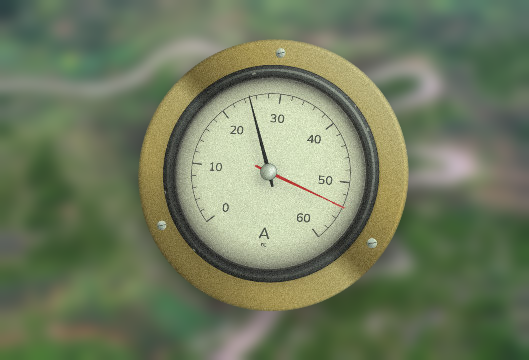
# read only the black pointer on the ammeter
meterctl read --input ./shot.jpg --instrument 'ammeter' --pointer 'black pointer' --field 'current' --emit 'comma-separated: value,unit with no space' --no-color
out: 25,A
